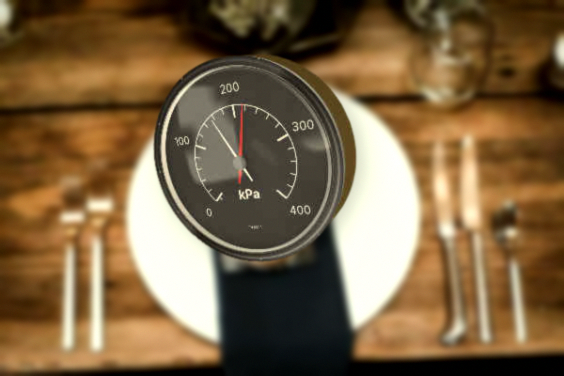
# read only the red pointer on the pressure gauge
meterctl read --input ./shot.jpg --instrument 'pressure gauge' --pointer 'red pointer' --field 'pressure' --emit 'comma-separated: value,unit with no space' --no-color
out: 220,kPa
